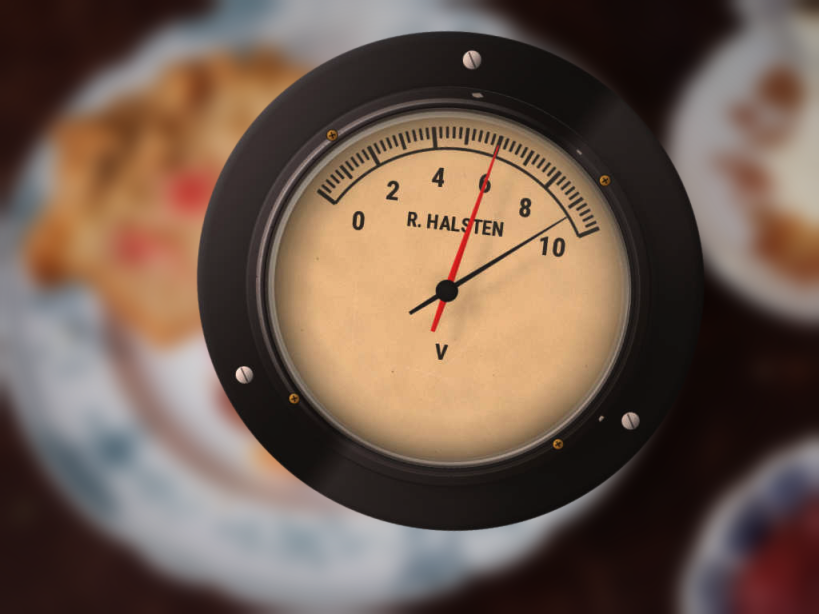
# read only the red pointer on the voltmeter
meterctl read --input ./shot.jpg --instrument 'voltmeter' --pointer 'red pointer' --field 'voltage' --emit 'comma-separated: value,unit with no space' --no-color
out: 6,V
